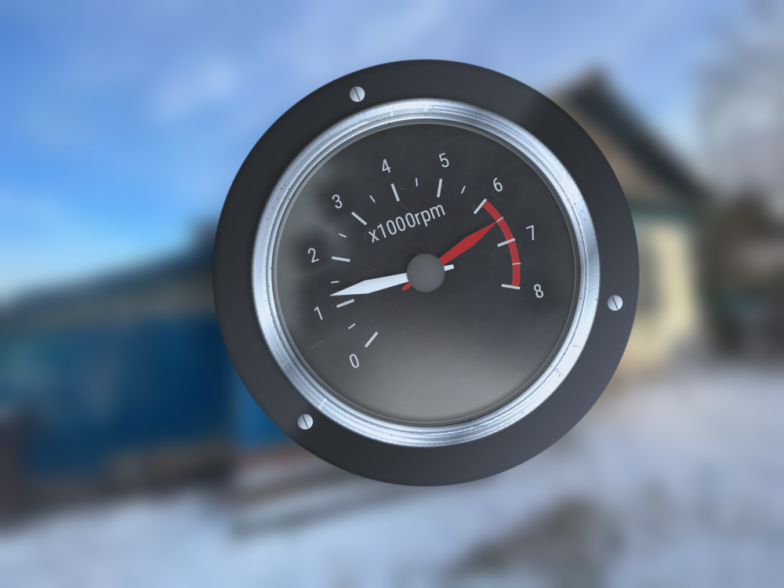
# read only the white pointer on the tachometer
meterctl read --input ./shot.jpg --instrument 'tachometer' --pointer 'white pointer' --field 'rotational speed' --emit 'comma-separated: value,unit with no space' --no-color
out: 1250,rpm
